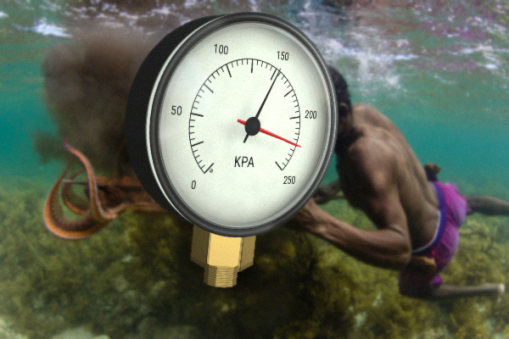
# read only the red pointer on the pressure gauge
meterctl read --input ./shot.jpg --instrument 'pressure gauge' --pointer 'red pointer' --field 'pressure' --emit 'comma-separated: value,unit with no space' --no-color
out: 225,kPa
